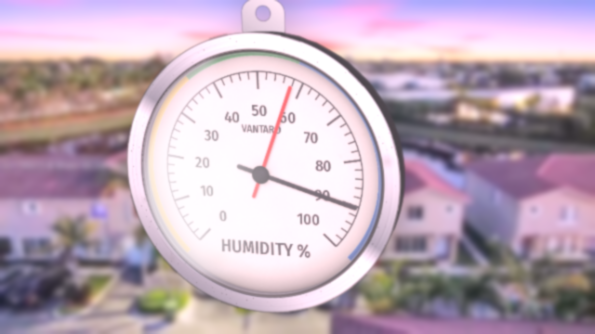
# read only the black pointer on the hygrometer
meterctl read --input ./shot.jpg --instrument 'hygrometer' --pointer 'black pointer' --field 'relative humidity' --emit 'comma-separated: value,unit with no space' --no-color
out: 90,%
